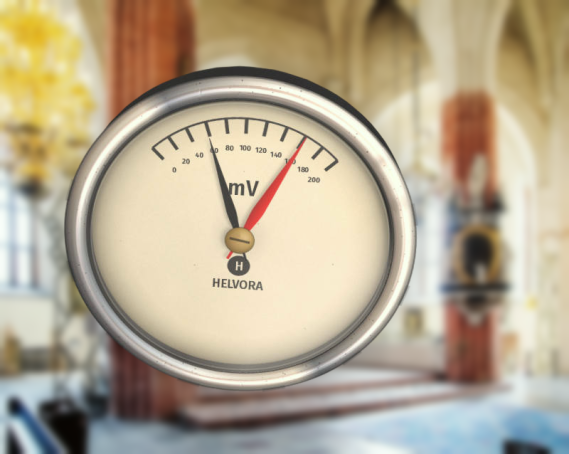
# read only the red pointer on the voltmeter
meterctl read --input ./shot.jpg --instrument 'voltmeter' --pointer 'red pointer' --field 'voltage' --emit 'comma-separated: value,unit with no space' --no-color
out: 160,mV
